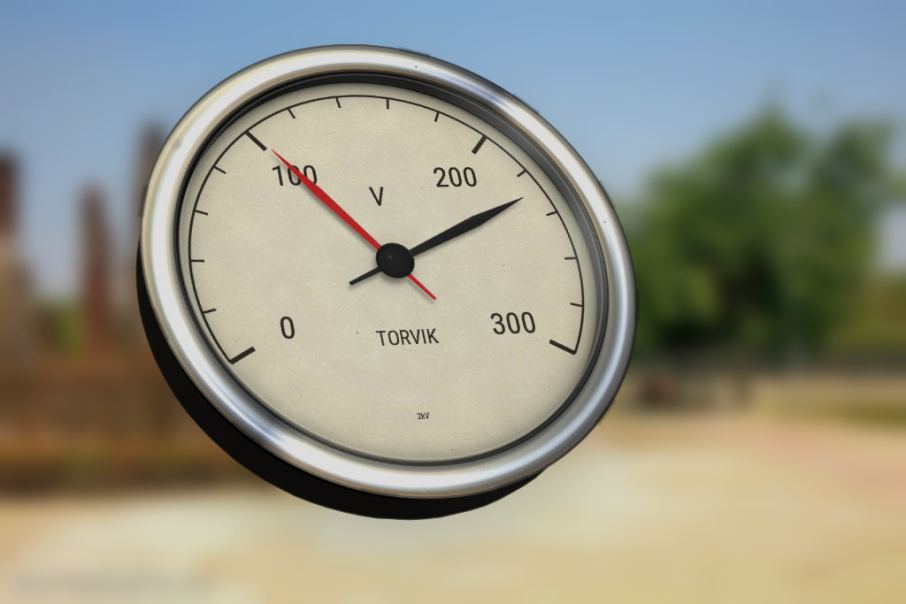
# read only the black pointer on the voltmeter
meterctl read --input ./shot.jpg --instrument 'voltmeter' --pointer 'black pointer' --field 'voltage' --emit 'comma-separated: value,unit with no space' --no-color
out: 230,V
